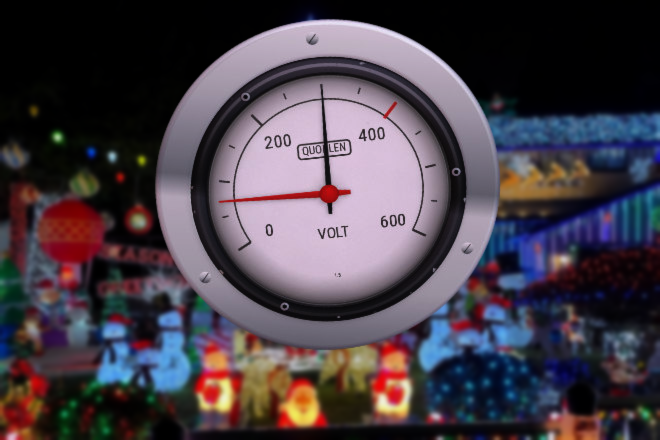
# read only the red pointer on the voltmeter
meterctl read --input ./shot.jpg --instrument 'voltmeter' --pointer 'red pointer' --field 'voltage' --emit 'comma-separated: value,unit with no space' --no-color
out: 75,V
